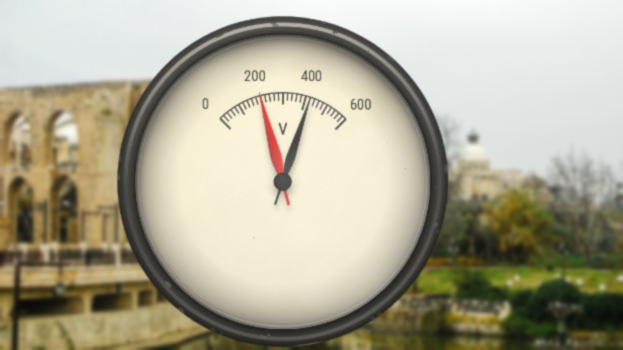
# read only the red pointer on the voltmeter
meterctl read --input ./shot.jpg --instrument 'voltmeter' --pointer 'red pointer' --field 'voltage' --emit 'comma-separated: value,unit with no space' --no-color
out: 200,V
